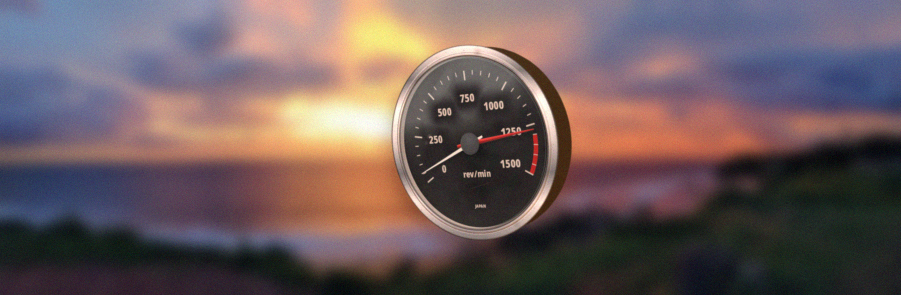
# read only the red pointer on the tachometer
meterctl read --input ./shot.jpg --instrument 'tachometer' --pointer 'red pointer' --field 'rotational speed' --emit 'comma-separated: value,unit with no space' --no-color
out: 1275,rpm
